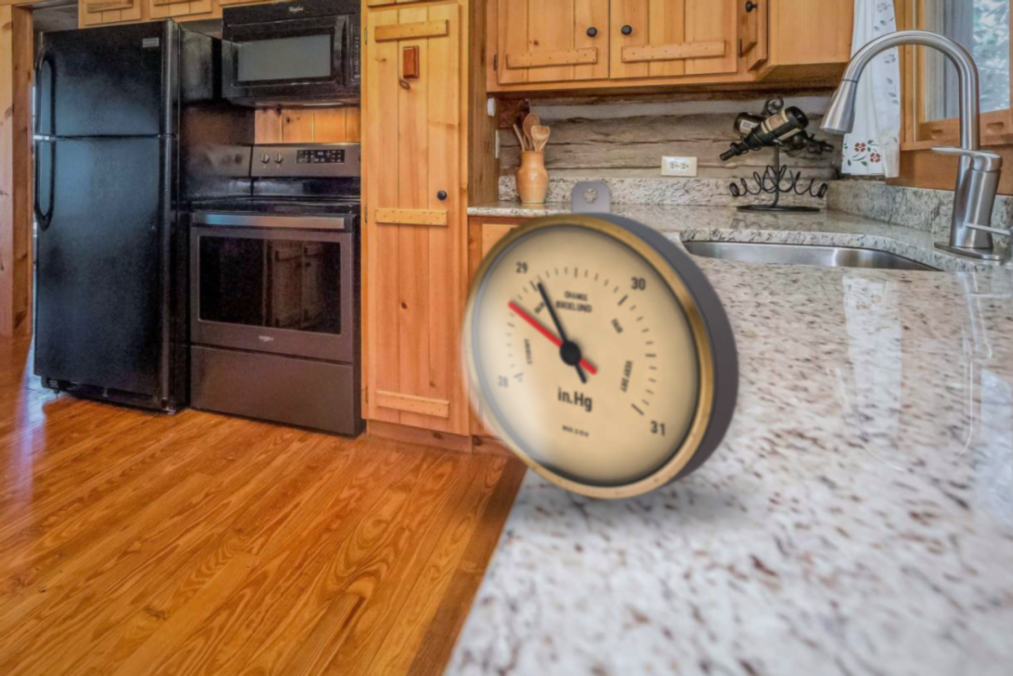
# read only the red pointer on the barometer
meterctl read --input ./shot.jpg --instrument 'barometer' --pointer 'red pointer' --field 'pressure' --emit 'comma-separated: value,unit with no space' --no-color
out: 28.7,inHg
